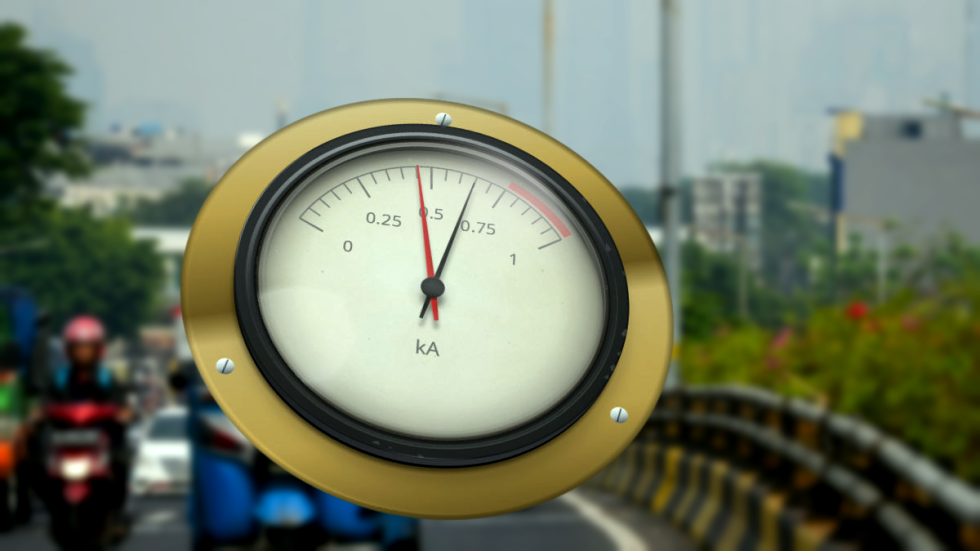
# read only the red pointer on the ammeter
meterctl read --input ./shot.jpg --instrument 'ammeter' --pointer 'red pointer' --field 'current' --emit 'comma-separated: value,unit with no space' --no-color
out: 0.45,kA
